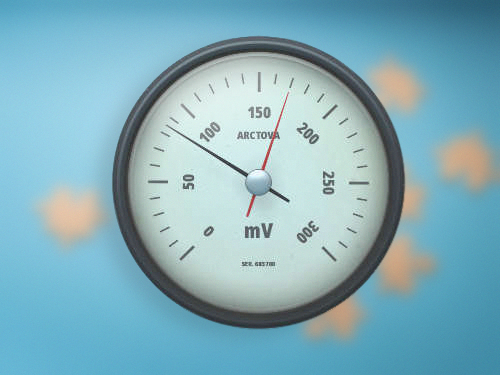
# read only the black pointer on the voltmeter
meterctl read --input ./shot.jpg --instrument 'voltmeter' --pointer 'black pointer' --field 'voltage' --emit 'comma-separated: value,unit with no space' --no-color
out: 85,mV
